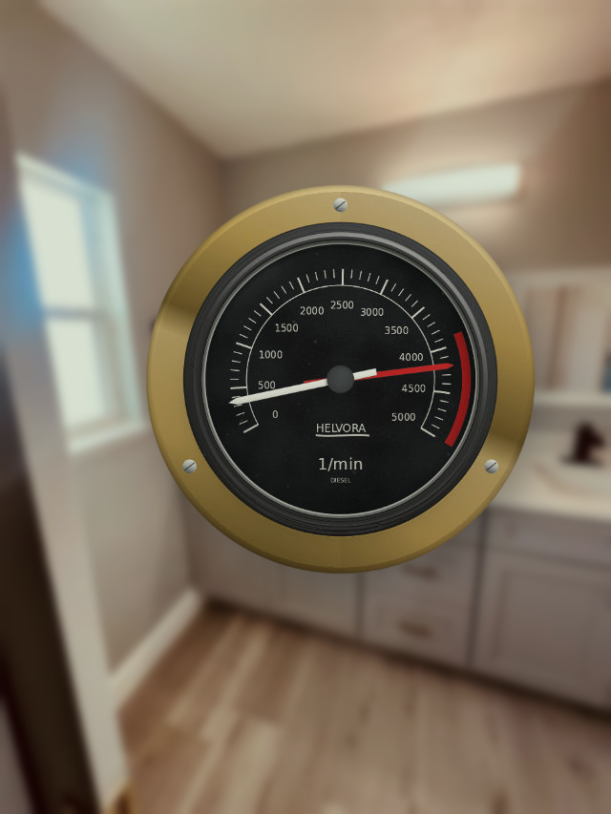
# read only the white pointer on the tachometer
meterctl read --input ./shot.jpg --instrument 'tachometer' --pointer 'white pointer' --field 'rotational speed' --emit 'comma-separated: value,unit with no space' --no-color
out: 350,rpm
